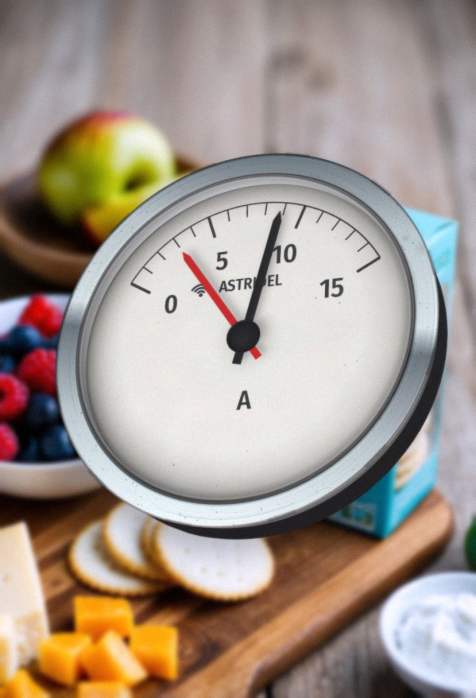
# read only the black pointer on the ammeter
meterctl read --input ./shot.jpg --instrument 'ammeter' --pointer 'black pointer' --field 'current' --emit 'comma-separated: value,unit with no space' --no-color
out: 9,A
